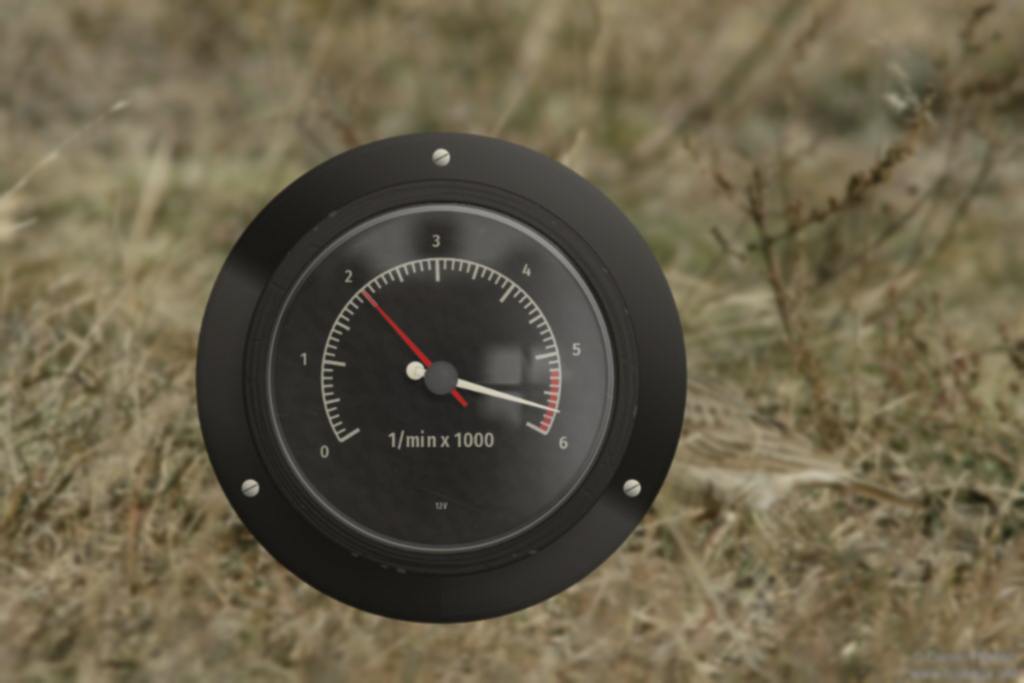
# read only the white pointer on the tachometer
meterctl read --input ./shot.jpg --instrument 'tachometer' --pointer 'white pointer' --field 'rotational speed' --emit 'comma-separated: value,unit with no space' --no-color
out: 5700,rpm
